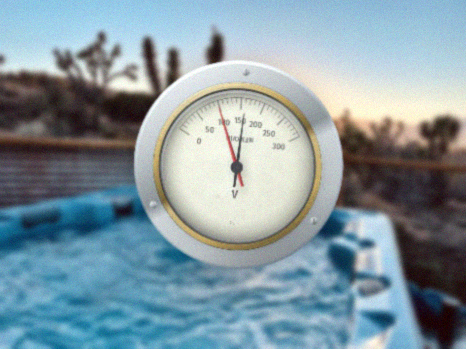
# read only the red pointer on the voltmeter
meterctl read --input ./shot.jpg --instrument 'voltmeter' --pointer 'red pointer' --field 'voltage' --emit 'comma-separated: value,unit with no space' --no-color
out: 100,V
